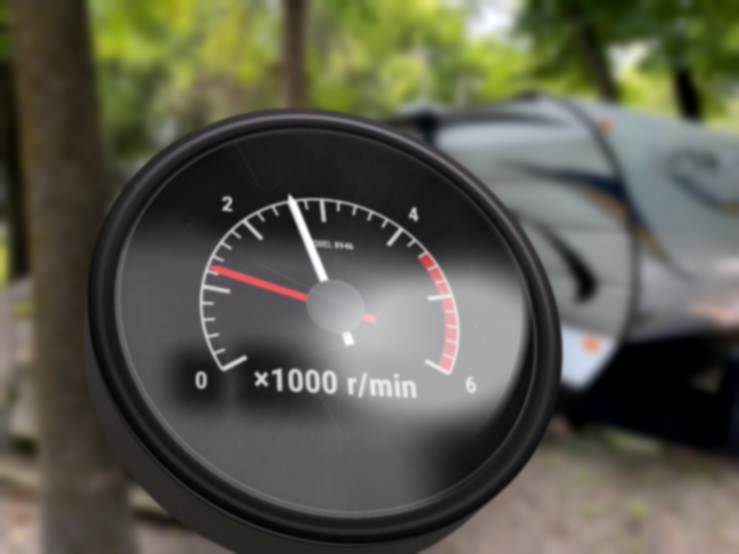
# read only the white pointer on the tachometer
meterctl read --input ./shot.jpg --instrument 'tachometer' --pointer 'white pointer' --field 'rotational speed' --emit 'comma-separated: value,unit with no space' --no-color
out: 2600,rpm
